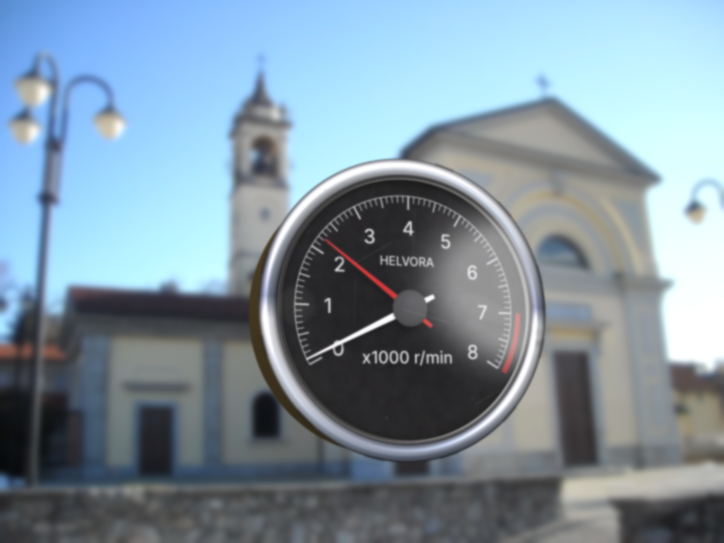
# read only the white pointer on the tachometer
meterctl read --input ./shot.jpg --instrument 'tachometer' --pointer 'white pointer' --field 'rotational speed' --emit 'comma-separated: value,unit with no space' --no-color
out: 100,rpm
